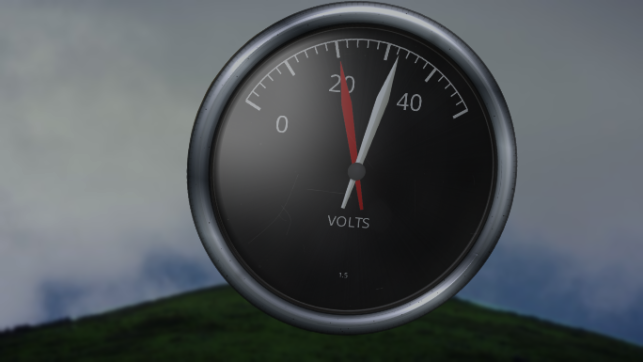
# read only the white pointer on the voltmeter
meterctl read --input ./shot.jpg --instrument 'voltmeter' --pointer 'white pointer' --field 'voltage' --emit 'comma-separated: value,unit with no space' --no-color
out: 32,V
